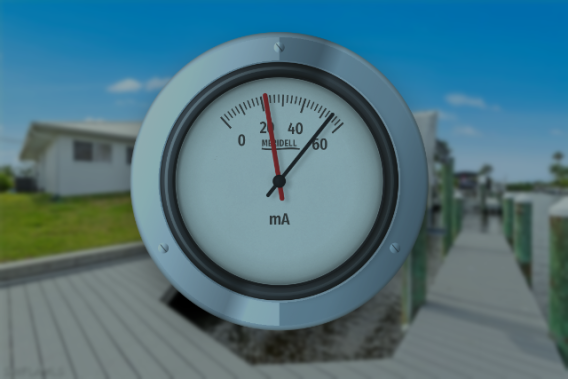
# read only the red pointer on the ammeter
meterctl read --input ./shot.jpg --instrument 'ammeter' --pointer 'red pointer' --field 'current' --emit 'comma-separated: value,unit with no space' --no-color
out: 22,mA
